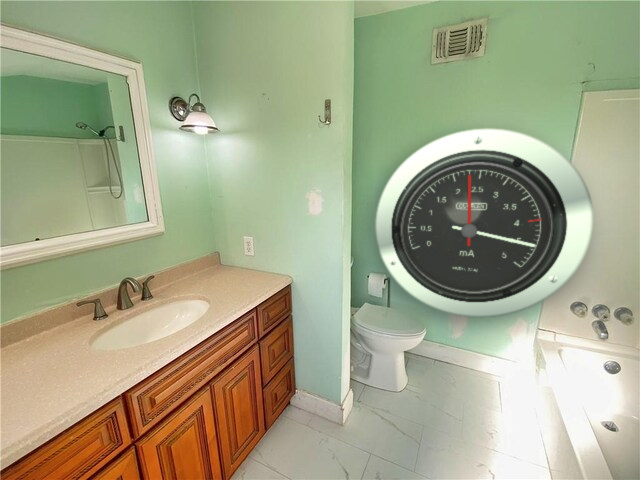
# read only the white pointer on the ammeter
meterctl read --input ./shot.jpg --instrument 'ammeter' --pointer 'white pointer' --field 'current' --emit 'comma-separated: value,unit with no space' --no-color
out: 4.5,mA
